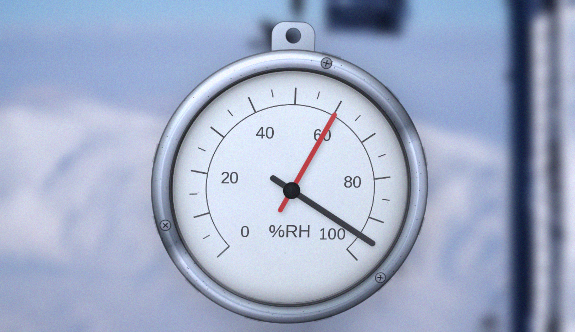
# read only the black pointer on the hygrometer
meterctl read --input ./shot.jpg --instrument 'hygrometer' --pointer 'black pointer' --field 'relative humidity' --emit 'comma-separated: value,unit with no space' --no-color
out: 95,%
